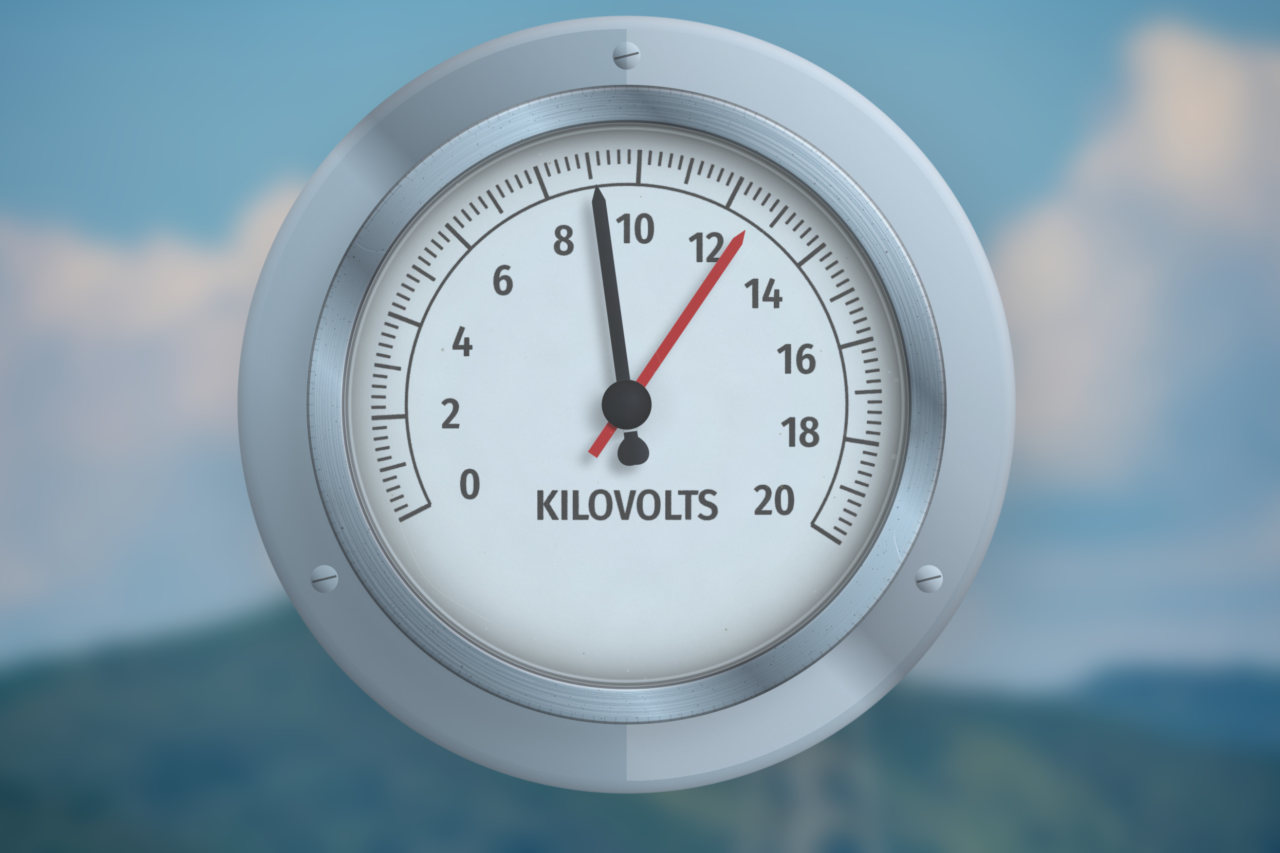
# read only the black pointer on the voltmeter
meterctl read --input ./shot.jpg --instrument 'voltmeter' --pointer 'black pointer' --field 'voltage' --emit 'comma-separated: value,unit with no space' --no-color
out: 9.1,kV
